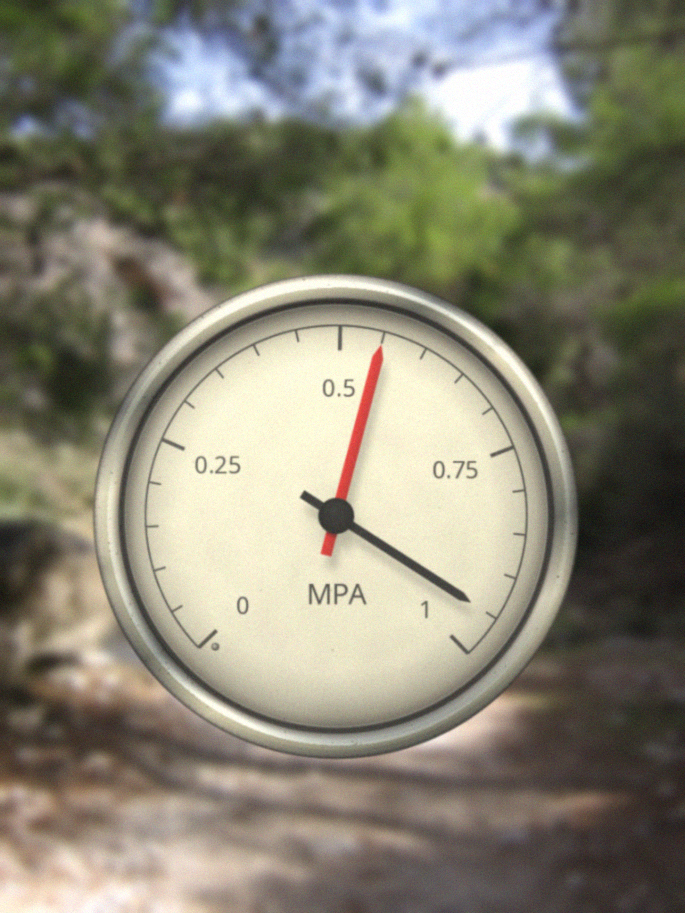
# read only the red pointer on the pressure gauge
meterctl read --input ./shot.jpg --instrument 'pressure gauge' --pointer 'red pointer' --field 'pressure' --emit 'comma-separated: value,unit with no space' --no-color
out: 0.55,MPa
